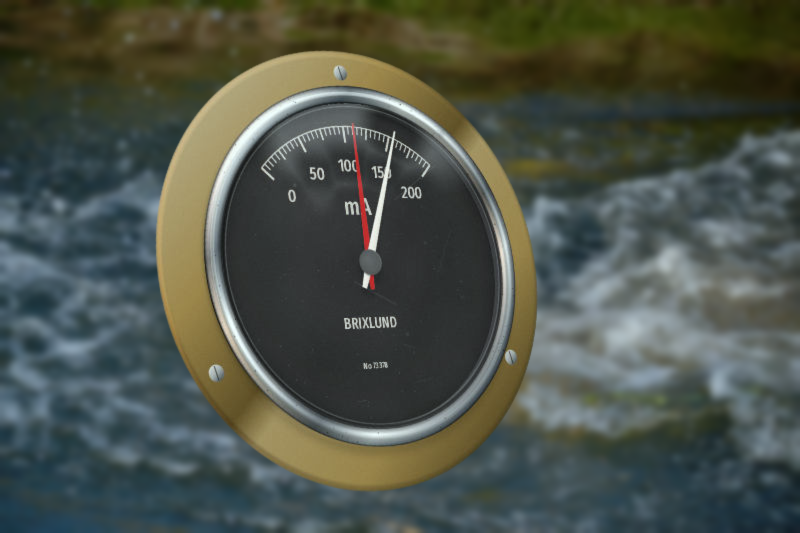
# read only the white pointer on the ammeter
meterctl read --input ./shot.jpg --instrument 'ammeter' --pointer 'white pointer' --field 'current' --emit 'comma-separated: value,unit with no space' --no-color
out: 150,mA
